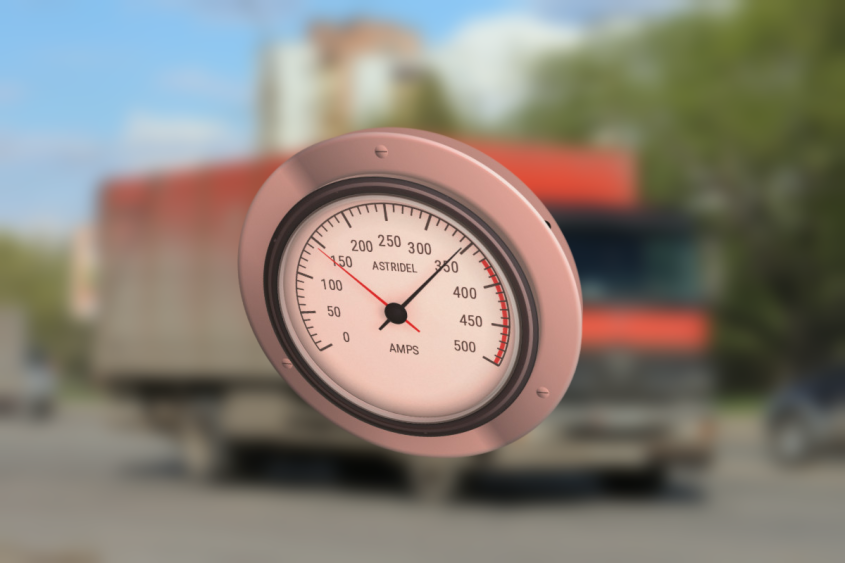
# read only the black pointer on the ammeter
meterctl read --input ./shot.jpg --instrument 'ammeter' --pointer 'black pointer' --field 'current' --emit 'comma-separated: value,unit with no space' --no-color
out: 345,A
